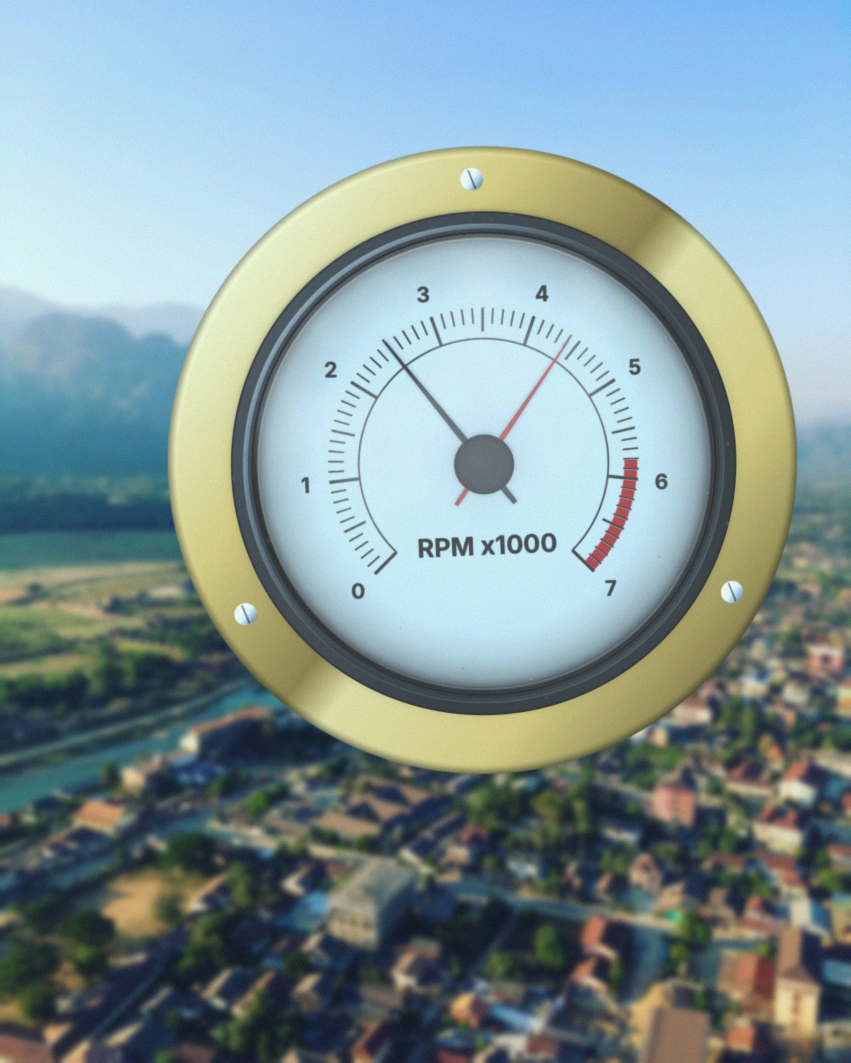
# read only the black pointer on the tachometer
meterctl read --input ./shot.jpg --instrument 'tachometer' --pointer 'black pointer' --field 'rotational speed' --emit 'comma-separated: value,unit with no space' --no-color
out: 2500,rpm
